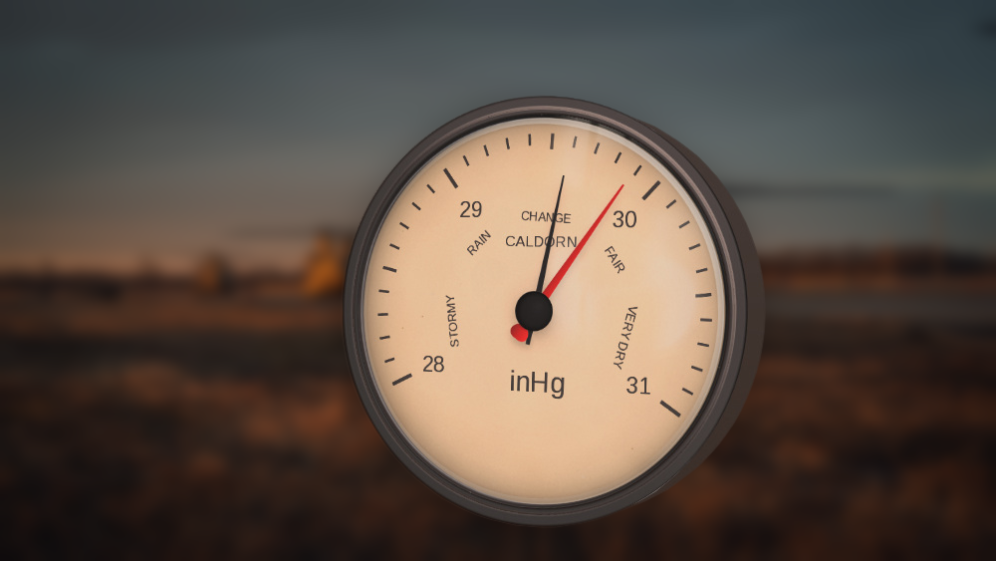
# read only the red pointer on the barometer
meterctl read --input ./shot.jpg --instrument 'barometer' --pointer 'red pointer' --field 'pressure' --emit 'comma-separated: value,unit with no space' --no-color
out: 29.9,inHg
